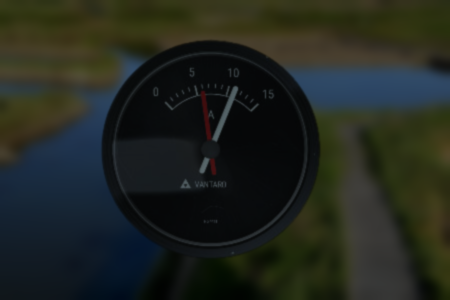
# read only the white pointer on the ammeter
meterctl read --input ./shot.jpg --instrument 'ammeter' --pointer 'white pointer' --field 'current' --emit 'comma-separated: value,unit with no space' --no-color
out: 11,A
